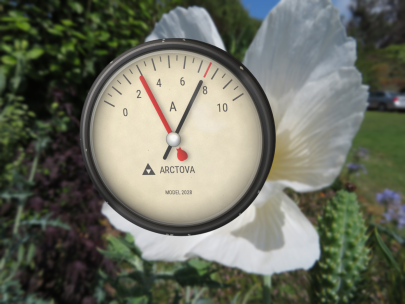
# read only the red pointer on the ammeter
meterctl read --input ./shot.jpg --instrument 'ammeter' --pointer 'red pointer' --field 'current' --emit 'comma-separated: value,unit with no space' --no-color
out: 3,A
